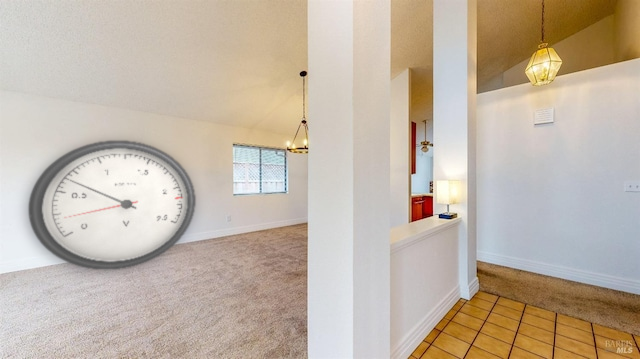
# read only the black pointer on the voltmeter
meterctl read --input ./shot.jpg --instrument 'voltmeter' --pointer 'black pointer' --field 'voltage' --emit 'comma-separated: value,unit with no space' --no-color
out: 0.65,V
